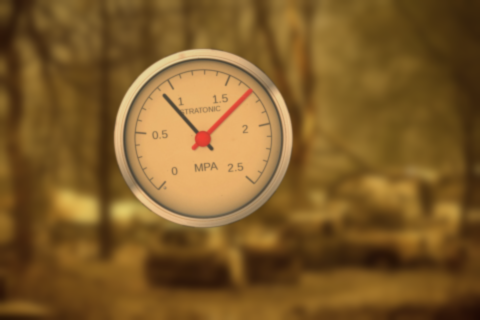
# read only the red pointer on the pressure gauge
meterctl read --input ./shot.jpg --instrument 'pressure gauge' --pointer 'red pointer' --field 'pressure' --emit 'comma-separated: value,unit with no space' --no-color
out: 1.7,MPa
